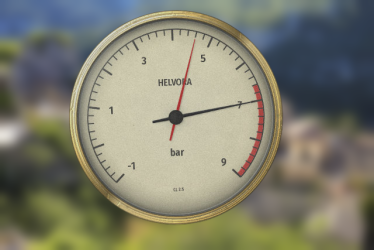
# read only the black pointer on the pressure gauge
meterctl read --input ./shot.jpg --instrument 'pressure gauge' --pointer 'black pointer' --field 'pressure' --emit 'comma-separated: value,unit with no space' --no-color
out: 7,bar
